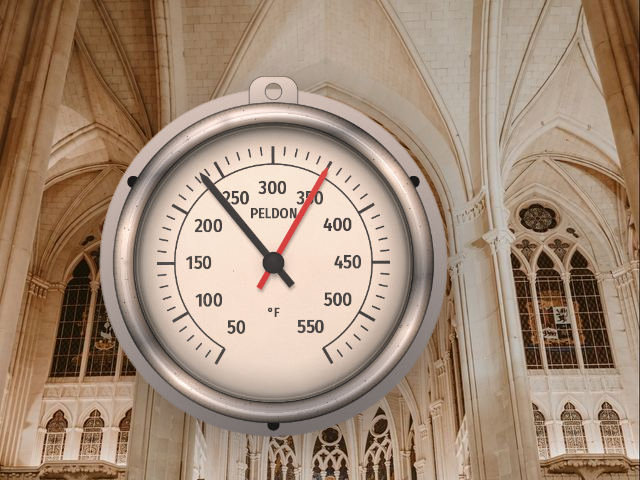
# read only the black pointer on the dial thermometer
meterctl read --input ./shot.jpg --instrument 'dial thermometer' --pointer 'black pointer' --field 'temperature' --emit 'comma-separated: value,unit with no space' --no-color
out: 235,°F
